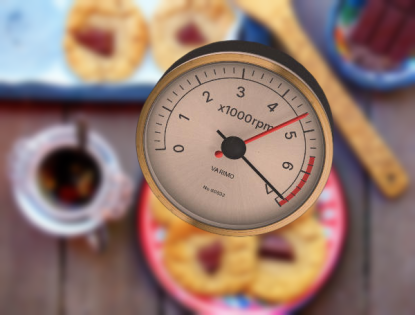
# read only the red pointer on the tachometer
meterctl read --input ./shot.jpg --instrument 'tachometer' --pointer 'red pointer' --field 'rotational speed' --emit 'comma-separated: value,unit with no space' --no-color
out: 4600,rpm
